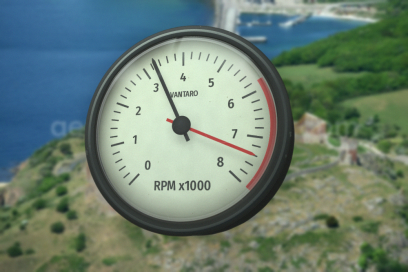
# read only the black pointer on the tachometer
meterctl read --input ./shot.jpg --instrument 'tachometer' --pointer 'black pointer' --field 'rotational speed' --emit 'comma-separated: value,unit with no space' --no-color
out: 3300,rpm
